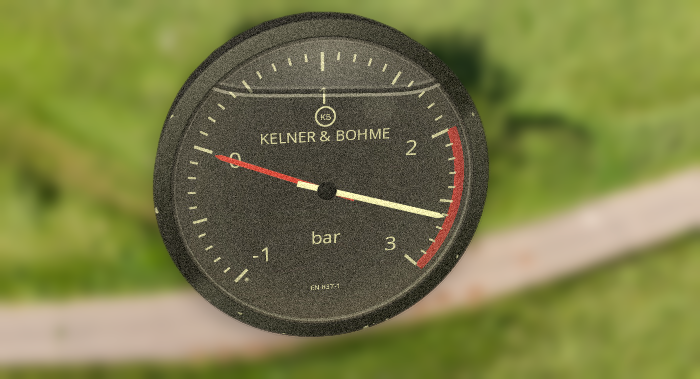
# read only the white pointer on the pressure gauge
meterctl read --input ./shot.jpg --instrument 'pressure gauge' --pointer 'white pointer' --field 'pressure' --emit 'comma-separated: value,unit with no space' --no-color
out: 2.6,bar
